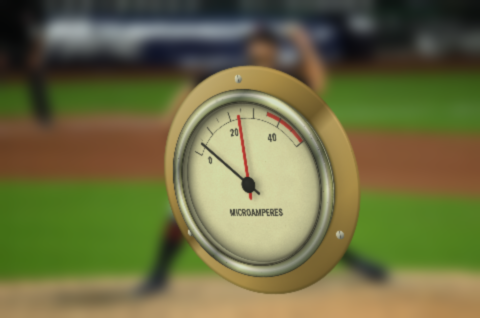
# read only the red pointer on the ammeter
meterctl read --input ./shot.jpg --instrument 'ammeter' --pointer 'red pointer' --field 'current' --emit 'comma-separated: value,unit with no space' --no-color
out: 25,µA
